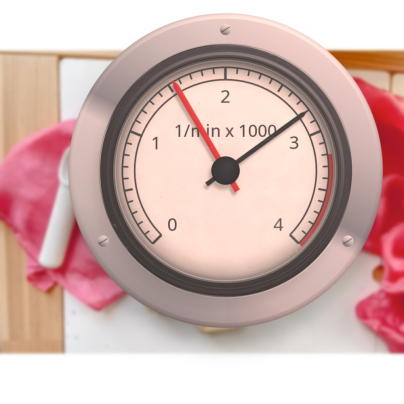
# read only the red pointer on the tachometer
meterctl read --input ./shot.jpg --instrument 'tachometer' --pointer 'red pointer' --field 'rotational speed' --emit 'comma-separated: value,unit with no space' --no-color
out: 1550,rpm
